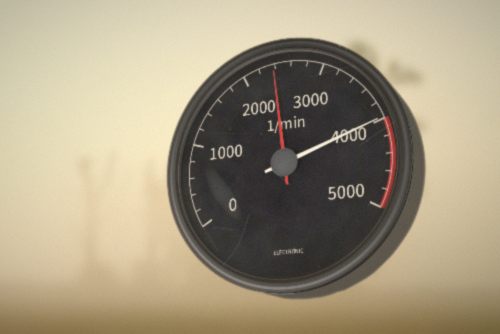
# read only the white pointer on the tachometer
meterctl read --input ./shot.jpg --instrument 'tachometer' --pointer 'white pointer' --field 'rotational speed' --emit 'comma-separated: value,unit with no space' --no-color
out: 4000,rpm
